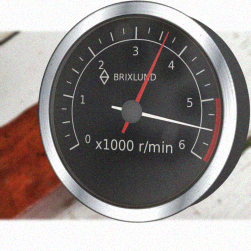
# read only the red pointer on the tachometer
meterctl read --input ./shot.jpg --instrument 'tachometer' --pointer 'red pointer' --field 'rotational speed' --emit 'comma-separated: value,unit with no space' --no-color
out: 3625,rpm
